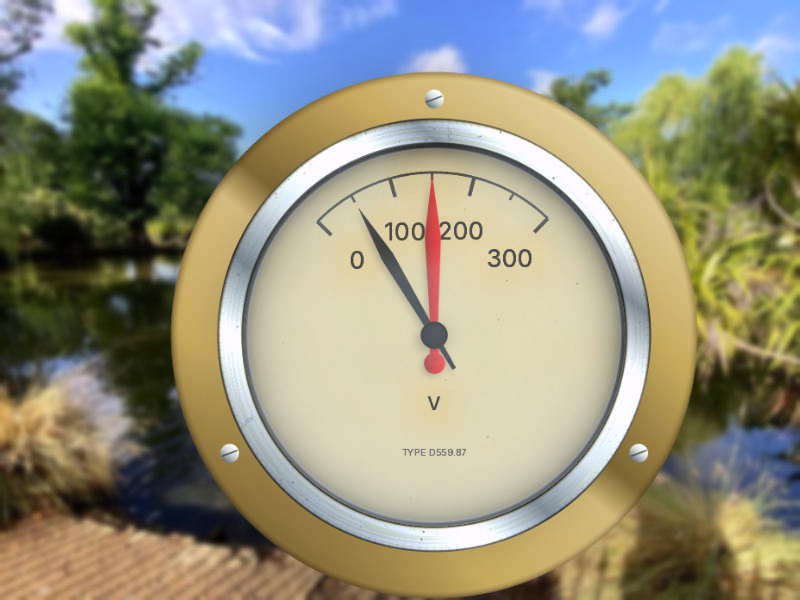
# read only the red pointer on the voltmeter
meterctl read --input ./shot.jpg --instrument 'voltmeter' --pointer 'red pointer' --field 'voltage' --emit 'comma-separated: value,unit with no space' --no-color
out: 150,V
